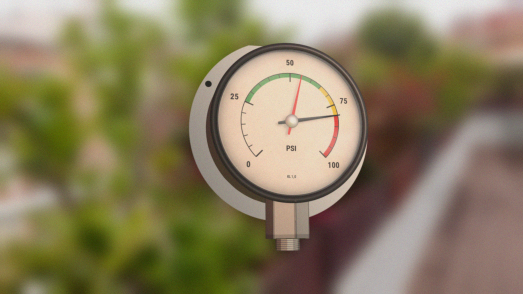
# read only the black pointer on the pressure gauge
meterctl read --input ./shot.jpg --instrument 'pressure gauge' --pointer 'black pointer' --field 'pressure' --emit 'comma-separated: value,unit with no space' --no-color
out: 80,psi
